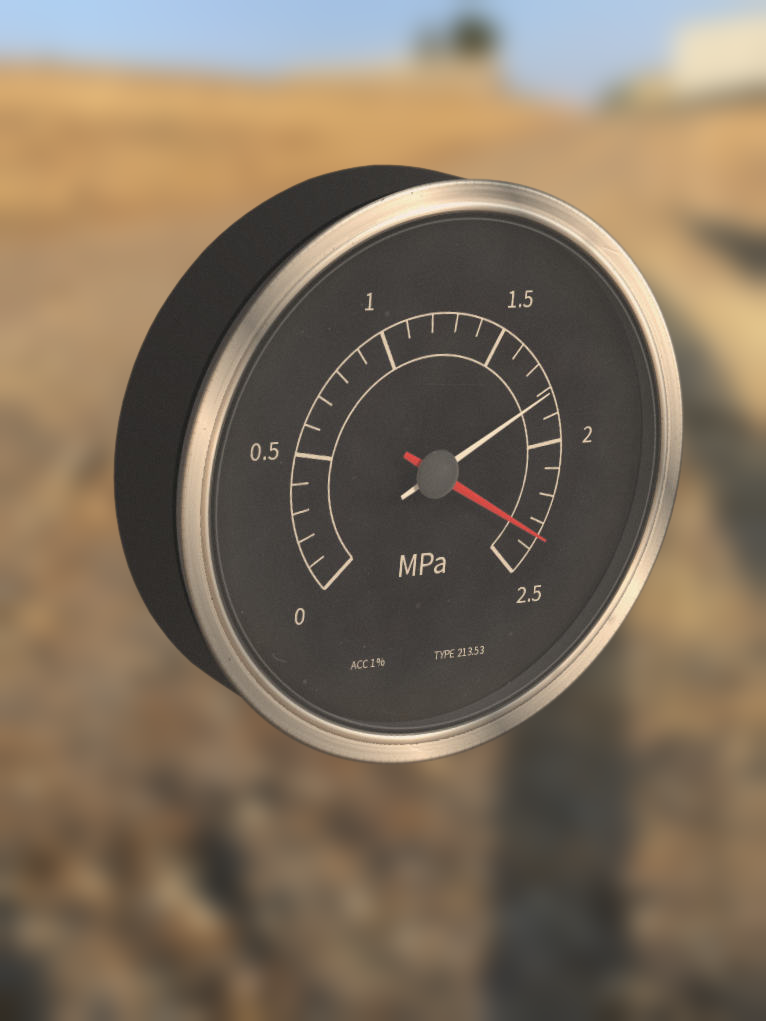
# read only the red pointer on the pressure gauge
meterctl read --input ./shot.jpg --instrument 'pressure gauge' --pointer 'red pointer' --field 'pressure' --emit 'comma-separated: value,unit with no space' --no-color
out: 2.35,MPa
